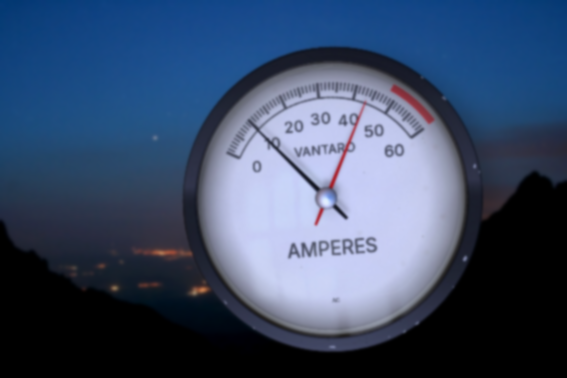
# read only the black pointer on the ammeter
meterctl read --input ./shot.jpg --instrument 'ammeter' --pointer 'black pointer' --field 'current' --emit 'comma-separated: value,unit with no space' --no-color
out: 10,A
